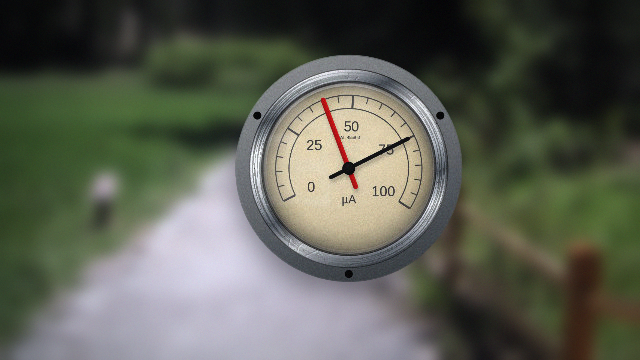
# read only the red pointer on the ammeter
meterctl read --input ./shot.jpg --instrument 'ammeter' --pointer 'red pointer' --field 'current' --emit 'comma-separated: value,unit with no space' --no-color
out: 40,µA
